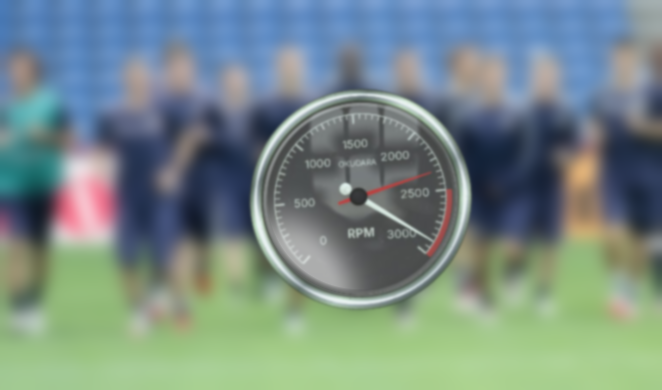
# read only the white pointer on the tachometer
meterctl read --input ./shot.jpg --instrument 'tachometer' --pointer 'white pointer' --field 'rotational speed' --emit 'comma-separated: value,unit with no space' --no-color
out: 2900,rpm
